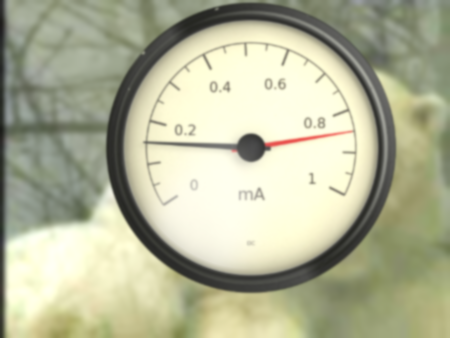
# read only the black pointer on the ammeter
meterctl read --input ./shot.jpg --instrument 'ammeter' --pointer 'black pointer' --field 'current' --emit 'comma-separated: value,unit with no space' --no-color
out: 0.15,mA
